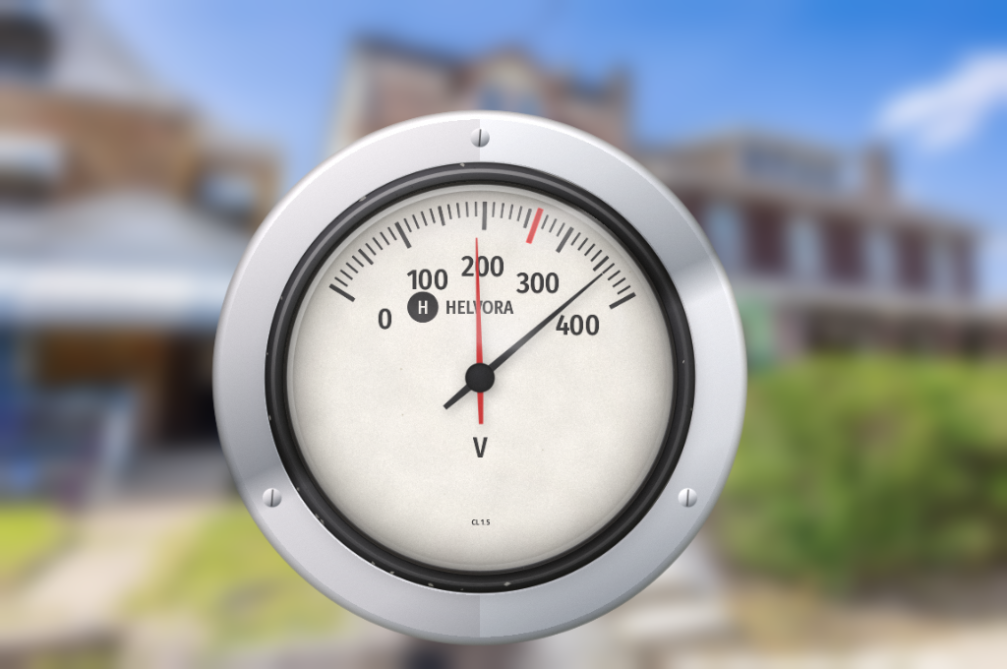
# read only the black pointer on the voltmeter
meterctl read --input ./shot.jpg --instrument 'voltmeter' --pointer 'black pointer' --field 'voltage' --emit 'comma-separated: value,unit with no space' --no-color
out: 360,V
